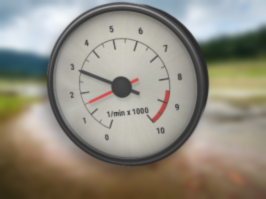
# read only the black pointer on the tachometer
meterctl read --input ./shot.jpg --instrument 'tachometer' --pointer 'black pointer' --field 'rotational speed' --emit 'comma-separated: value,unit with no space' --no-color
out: 3000,rpm
